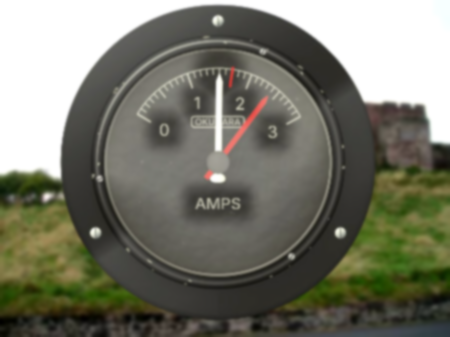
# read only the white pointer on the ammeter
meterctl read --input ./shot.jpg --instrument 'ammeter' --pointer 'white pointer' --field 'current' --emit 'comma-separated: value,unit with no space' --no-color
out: 1.5,A
